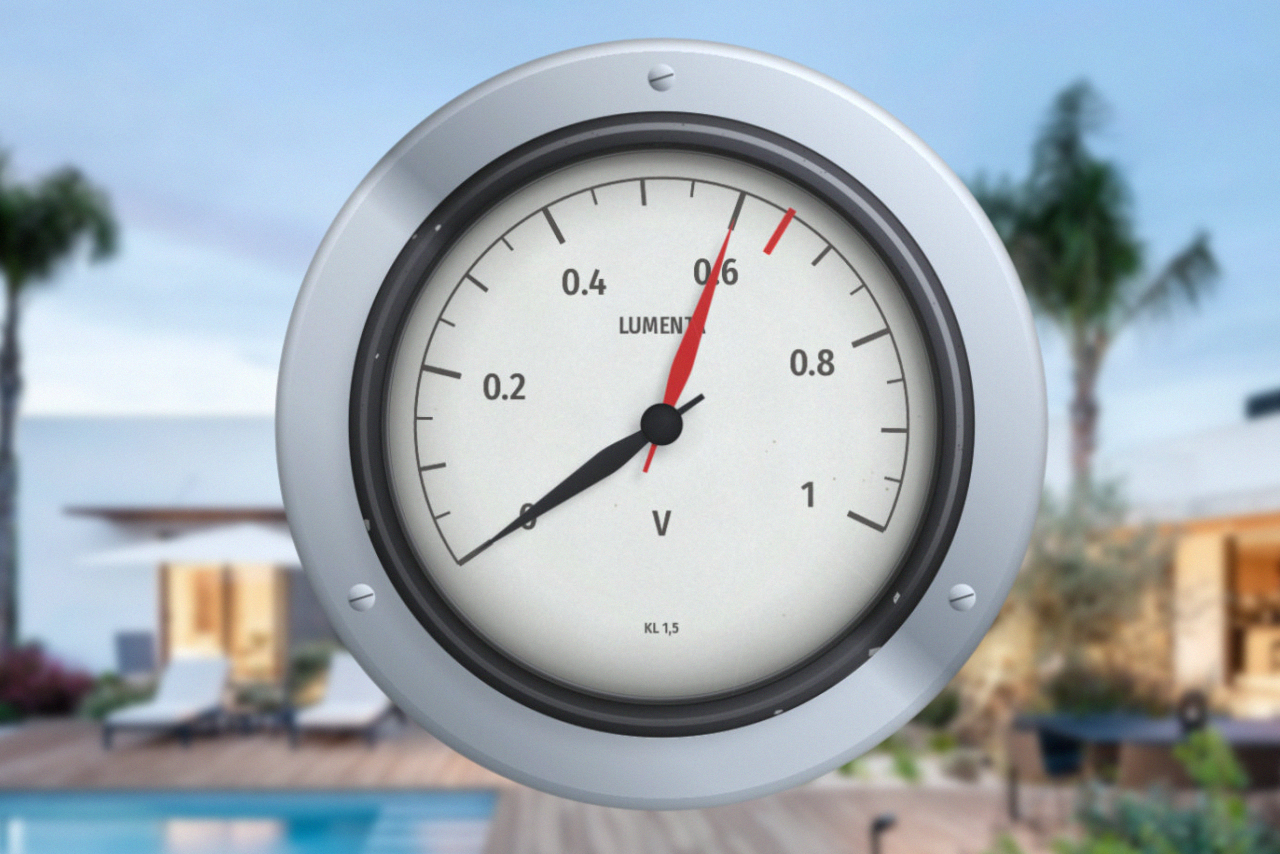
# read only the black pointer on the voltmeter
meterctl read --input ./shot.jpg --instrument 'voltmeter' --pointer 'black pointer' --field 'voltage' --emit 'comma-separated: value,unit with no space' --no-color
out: 0,V
